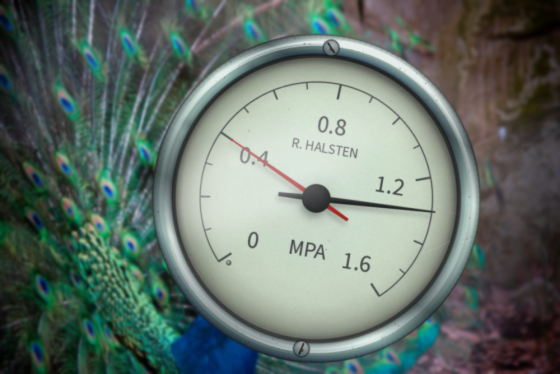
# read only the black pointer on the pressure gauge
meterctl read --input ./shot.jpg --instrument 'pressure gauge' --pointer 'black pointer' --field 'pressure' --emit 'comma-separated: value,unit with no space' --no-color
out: 1.3,MPa
